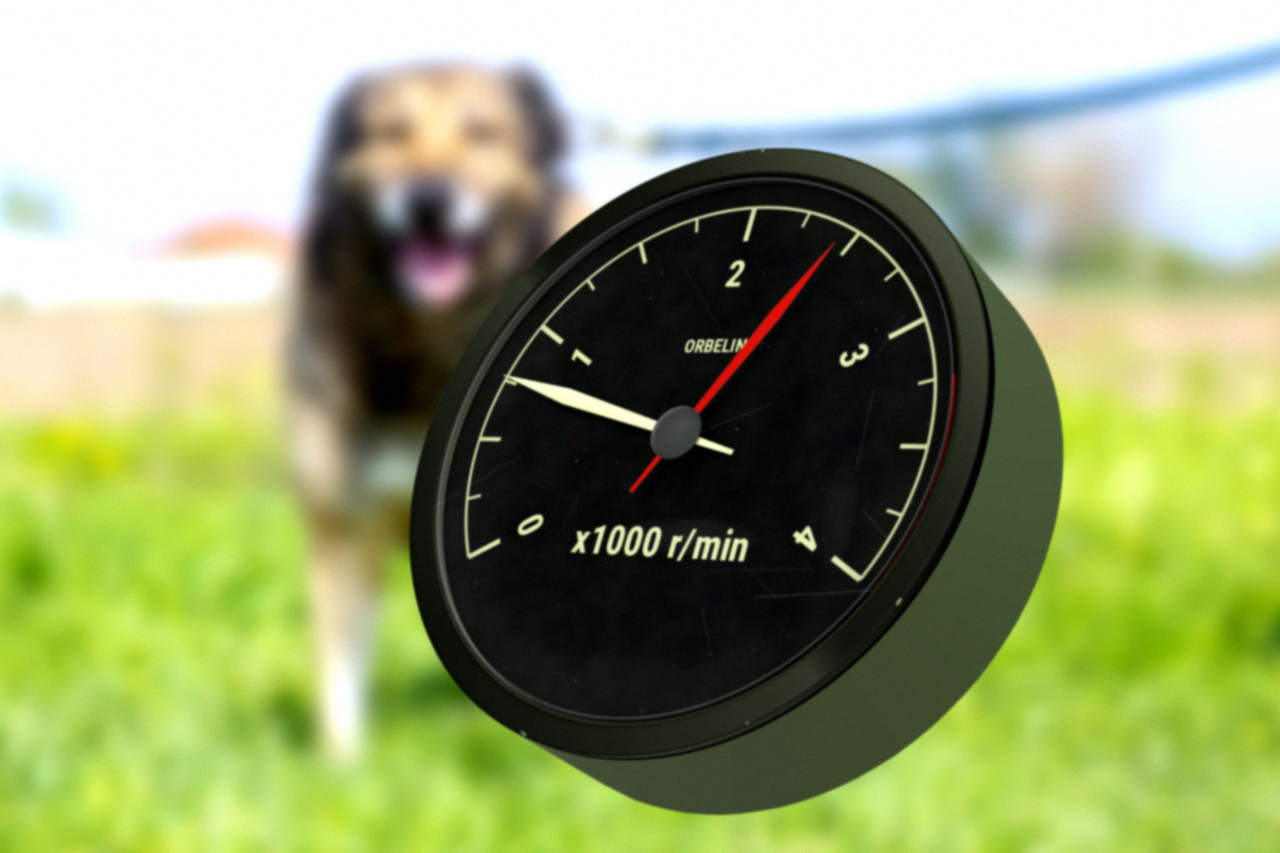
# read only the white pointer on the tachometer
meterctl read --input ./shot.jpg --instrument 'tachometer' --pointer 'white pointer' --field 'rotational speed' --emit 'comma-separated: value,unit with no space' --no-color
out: 750,rpm
